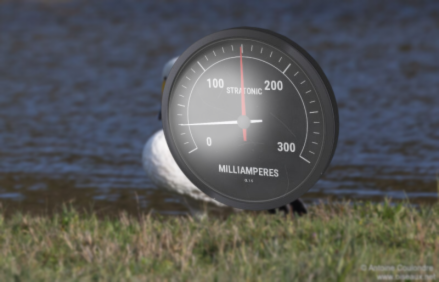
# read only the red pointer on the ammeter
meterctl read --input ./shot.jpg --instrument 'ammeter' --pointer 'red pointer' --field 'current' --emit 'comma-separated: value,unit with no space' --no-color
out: 150,mA
